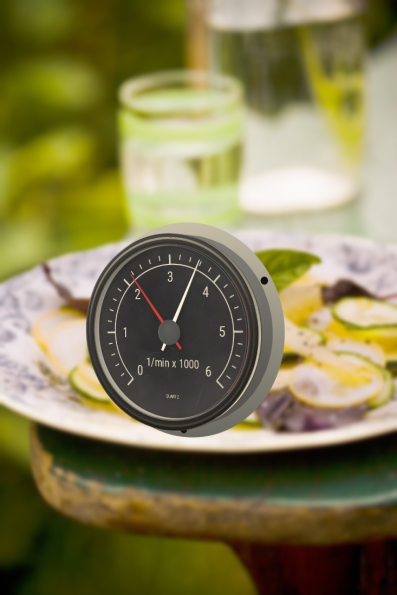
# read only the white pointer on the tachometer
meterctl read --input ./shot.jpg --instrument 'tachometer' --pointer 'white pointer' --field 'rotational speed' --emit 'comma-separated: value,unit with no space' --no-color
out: 3600,rpm
